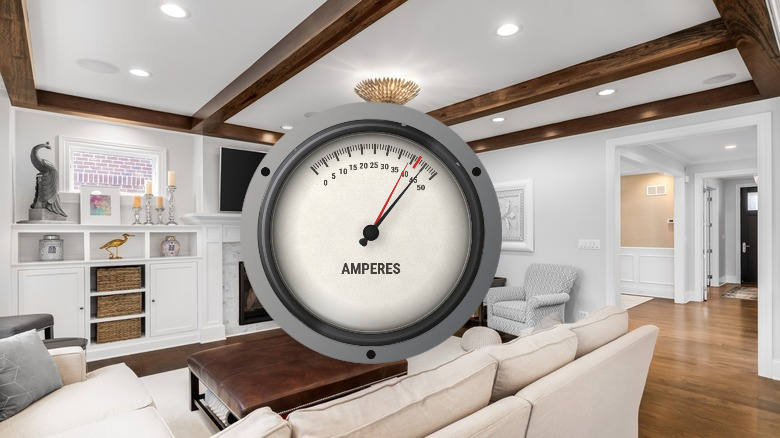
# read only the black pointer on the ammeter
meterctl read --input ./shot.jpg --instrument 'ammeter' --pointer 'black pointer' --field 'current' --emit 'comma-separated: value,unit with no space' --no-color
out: 45,A
